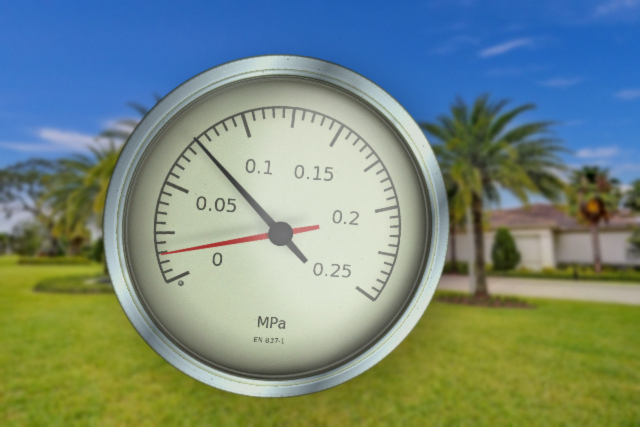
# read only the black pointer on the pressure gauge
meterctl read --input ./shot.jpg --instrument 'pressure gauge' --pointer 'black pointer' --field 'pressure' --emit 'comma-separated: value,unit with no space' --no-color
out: 0.075,MPa
